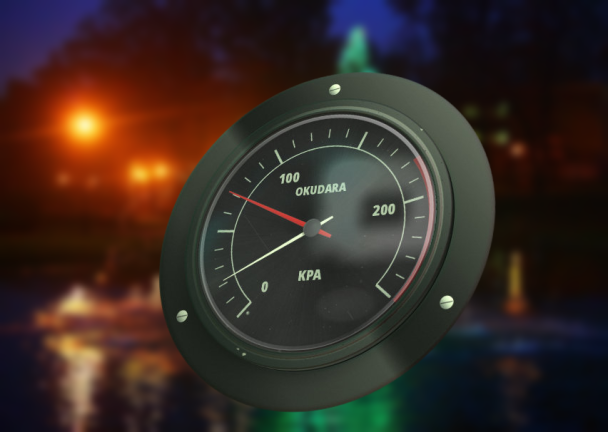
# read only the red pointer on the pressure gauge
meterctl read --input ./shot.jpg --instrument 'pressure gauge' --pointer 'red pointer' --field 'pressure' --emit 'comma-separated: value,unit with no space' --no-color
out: 70,kPa
